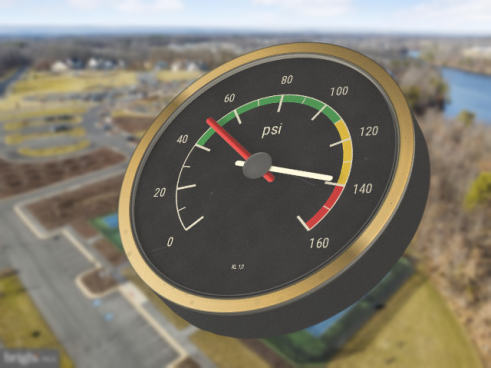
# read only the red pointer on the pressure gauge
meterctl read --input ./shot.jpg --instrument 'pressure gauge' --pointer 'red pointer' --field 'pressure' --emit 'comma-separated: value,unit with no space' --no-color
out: 50,psi
